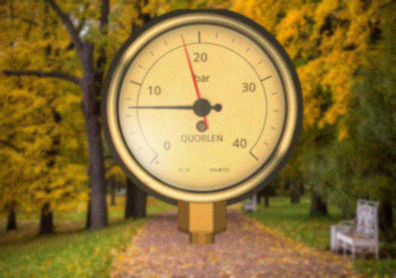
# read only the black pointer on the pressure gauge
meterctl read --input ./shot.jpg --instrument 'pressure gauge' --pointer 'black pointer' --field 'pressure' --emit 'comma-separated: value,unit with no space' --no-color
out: 7,bar
